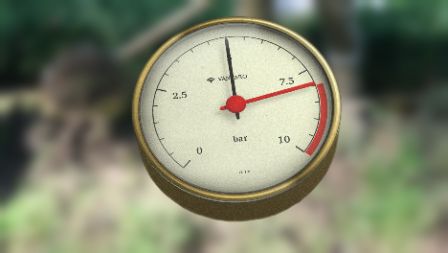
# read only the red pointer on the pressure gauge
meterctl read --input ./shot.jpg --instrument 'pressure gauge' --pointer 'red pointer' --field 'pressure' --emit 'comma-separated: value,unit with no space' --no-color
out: 8,bar
